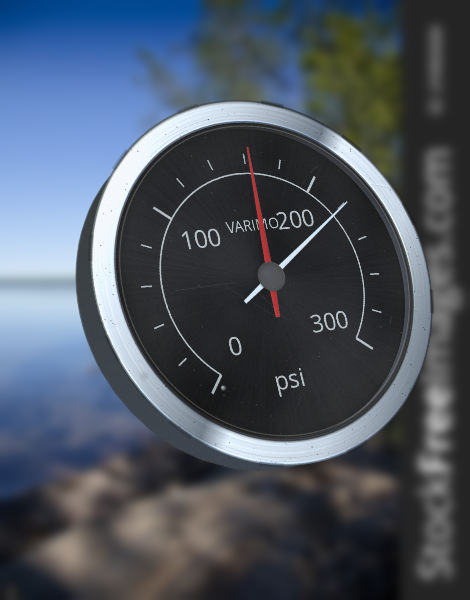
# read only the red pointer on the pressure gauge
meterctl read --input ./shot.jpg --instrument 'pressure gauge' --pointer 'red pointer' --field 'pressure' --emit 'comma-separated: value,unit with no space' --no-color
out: 160,psi
